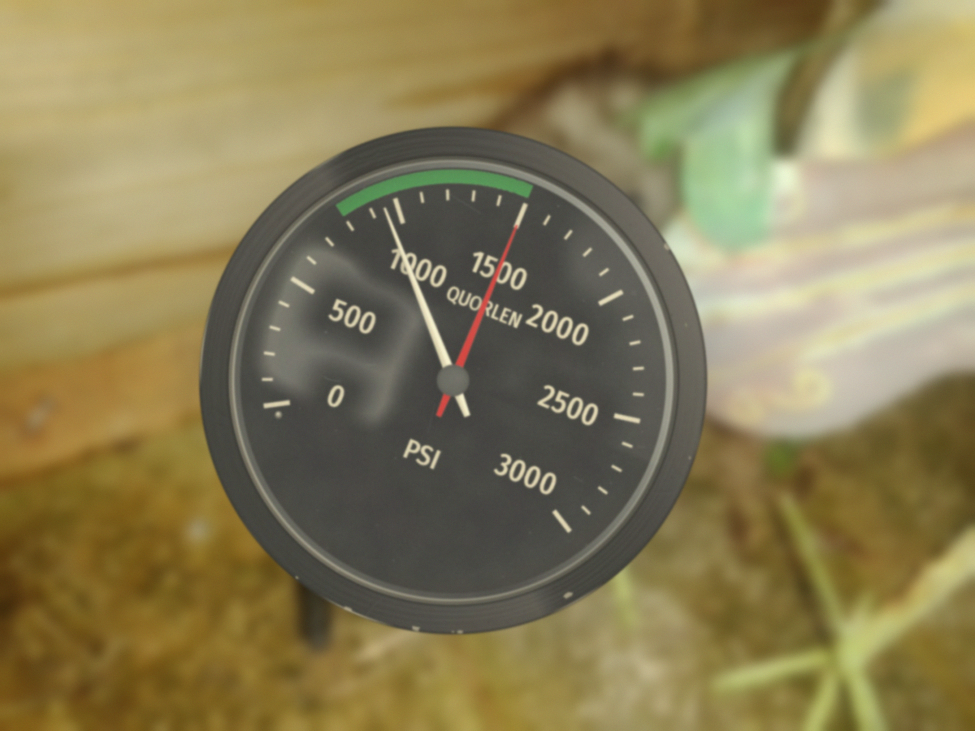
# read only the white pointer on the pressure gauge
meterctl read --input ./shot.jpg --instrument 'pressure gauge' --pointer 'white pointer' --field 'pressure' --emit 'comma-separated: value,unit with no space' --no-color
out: 950,psi
